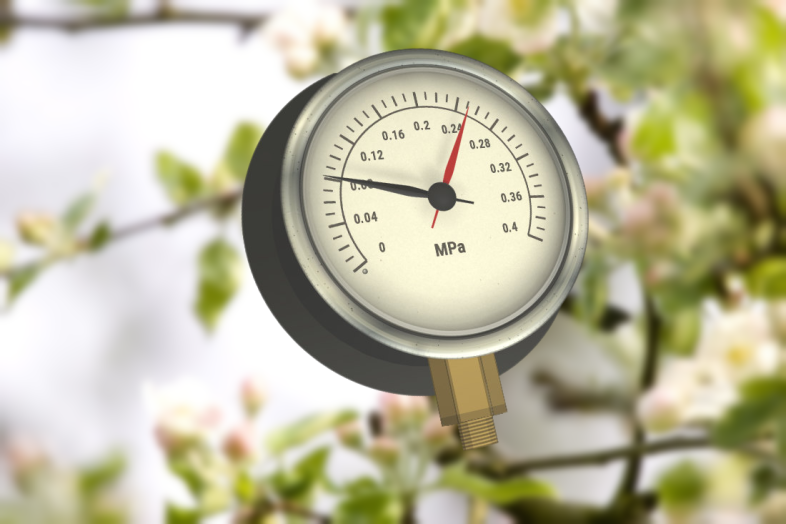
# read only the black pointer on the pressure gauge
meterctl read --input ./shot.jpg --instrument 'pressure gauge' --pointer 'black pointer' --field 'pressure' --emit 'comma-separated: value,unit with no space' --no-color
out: 0.08,MPa
